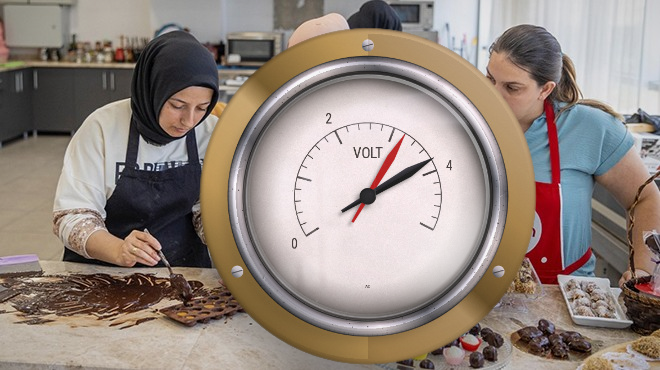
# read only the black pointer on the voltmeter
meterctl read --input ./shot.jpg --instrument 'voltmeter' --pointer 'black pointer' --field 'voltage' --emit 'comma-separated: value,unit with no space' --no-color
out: 3.8,V
